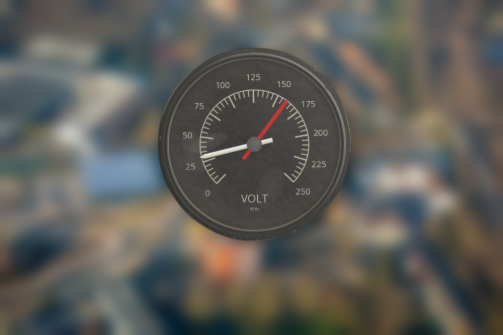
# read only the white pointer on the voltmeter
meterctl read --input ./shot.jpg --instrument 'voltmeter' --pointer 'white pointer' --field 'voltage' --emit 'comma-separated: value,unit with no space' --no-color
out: 30,V
